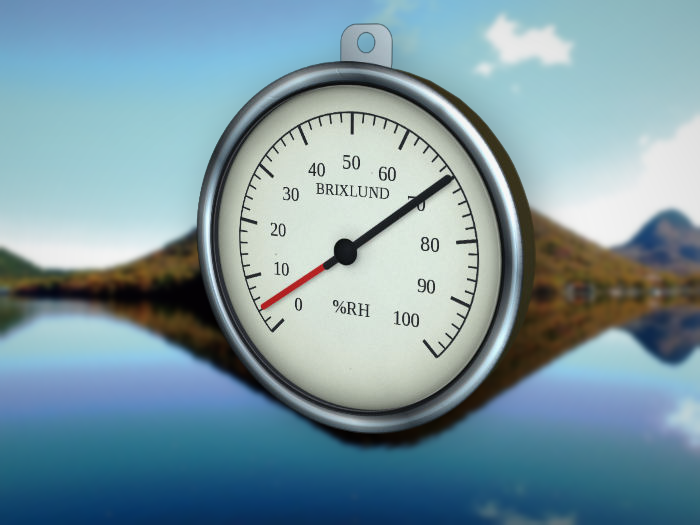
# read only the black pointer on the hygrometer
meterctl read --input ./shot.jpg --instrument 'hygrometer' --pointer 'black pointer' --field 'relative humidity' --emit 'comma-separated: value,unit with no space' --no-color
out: 70,%
